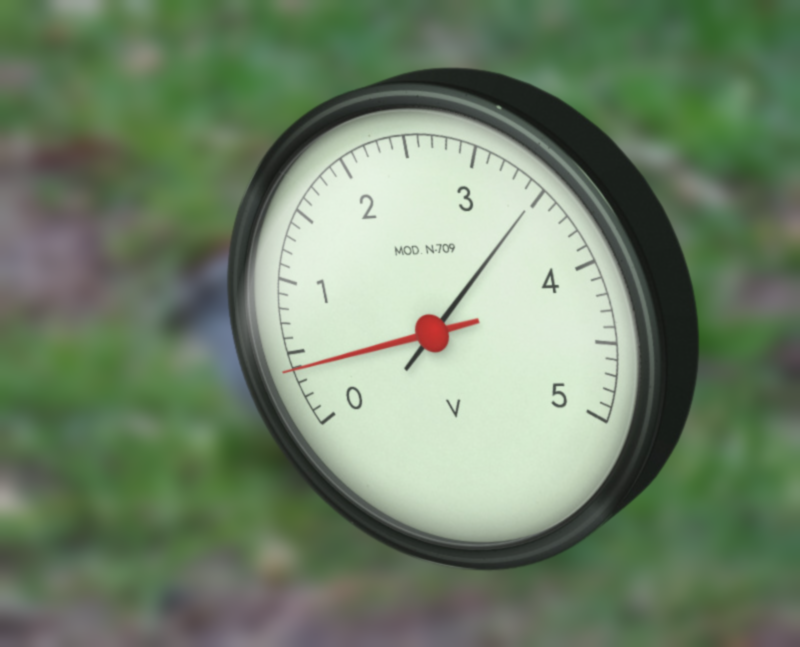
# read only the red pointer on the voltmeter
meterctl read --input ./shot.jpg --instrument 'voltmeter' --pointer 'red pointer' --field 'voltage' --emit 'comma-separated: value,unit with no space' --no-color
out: 0.4,V
